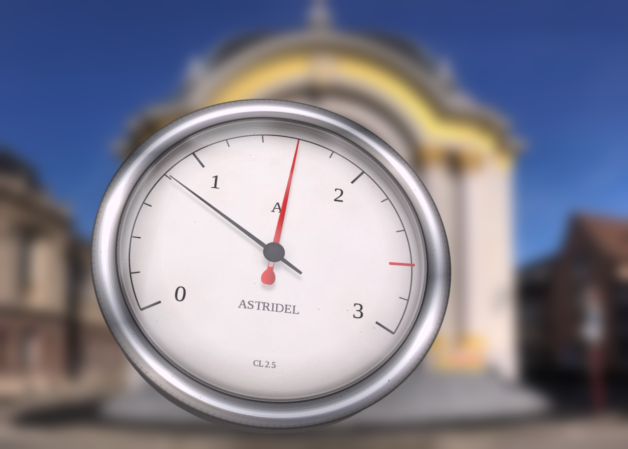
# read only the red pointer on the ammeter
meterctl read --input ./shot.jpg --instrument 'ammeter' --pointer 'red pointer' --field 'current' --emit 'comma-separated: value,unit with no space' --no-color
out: 1.6,A
